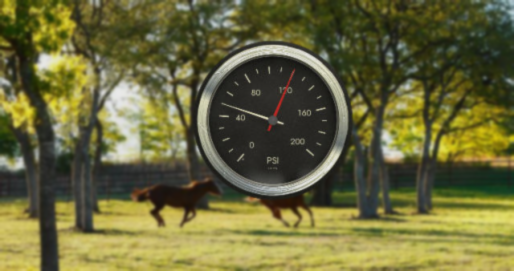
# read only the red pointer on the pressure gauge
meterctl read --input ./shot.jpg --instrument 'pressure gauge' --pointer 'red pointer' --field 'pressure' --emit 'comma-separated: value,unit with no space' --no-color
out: 120,psi
